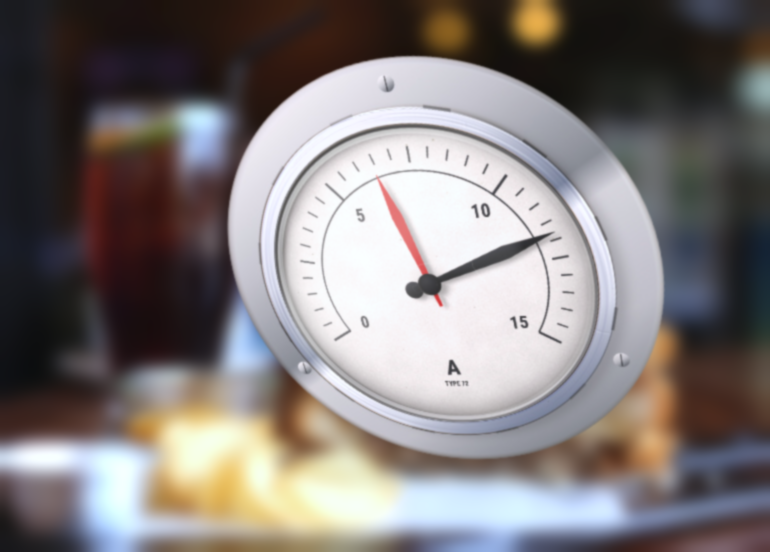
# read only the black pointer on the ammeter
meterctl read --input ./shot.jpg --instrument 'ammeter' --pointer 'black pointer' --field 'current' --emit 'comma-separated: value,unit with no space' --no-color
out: 11.75,A
